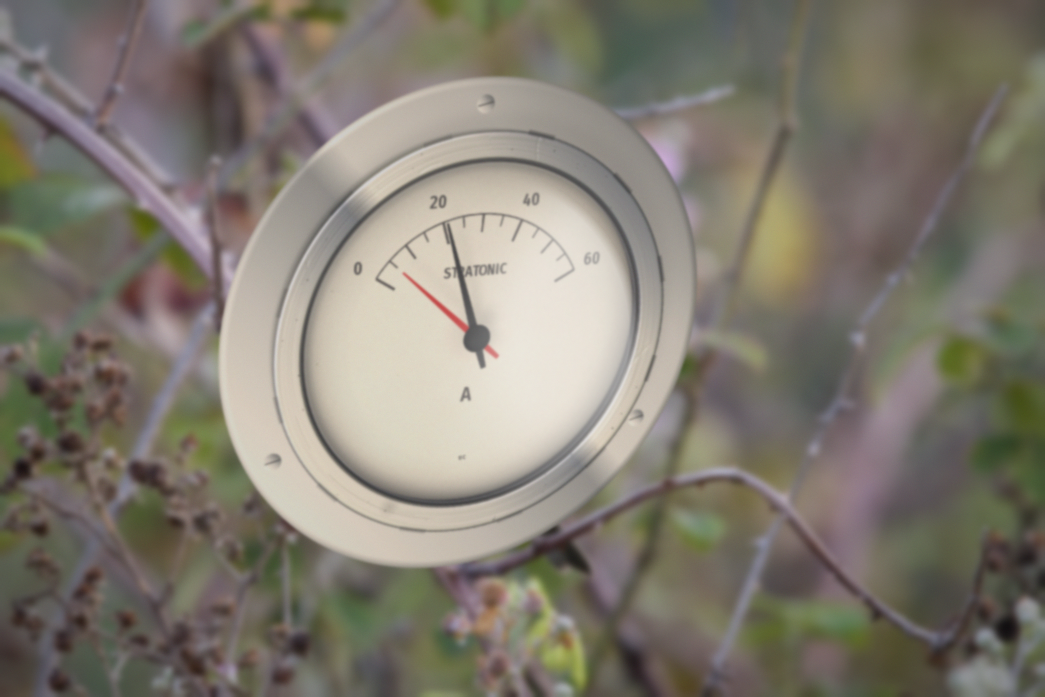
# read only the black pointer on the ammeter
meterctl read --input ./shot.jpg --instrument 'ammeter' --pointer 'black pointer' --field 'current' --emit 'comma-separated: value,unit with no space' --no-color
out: 20,A
